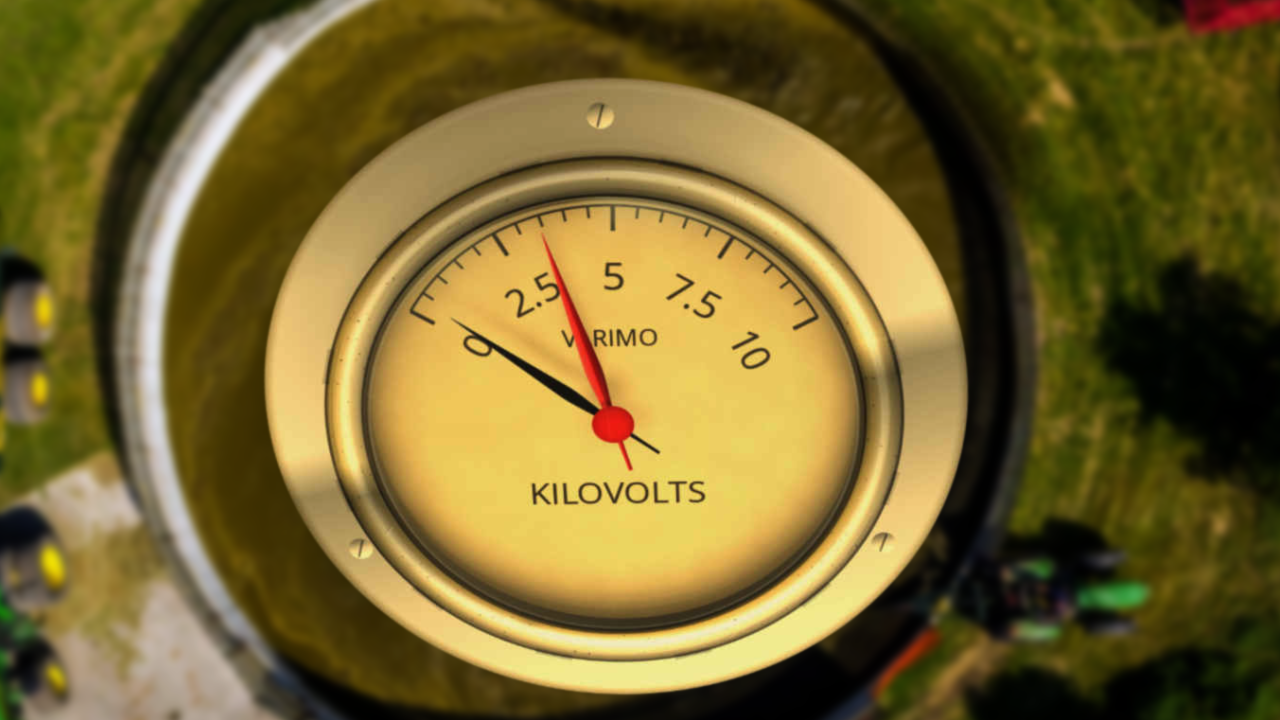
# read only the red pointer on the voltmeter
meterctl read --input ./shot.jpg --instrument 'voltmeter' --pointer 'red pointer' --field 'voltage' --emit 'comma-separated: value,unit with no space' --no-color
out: 3.5,kV
